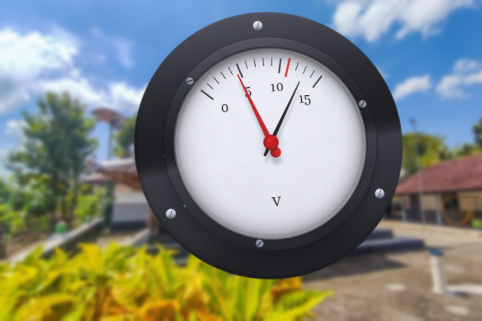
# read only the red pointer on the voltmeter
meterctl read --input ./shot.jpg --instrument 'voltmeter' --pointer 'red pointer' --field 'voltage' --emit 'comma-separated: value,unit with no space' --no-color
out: 4.5,V
